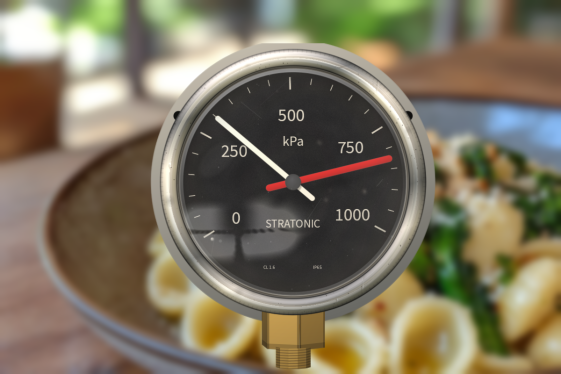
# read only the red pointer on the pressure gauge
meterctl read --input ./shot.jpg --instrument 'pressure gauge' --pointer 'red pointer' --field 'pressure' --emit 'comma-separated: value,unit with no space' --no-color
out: 825,kPa
